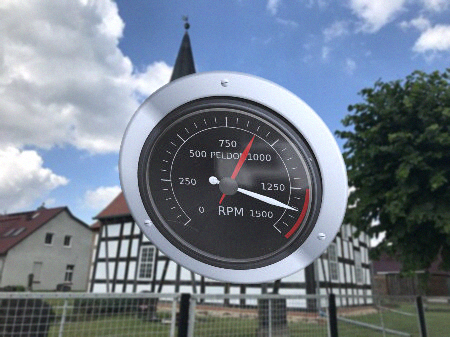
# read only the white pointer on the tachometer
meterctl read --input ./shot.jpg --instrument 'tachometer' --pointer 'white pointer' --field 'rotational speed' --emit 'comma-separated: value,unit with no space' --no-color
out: 1350,rpm
